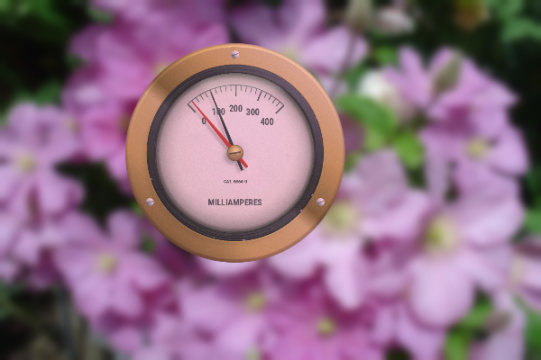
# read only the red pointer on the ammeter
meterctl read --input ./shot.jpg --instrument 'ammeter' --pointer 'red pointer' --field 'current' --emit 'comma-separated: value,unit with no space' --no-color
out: 20,mA
